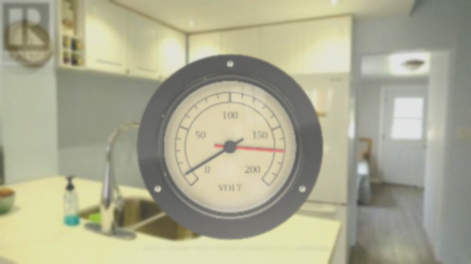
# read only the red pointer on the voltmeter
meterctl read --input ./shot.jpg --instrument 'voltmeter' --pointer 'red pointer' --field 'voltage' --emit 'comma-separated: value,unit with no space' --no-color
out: 170,V
